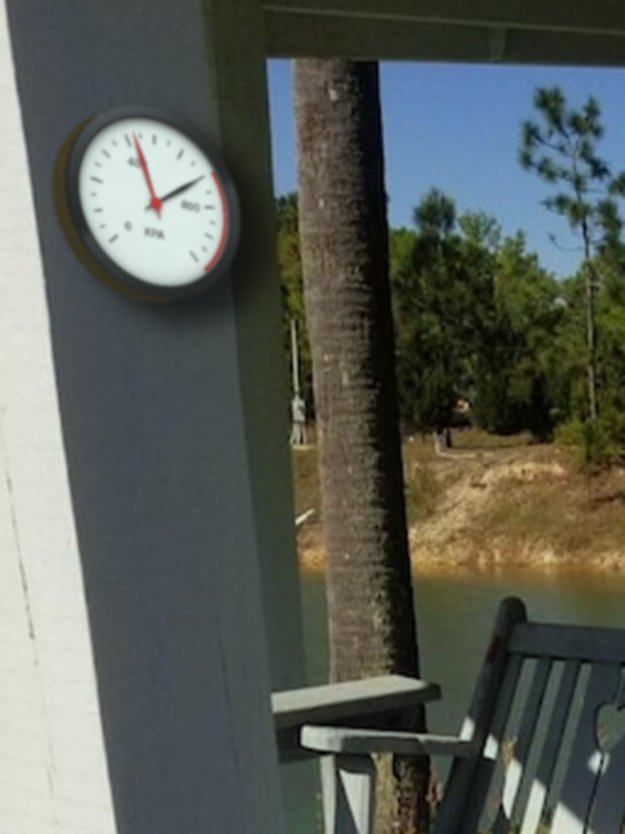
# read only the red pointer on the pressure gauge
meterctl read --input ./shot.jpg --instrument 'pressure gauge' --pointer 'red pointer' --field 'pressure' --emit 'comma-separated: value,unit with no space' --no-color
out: 425,kPa
